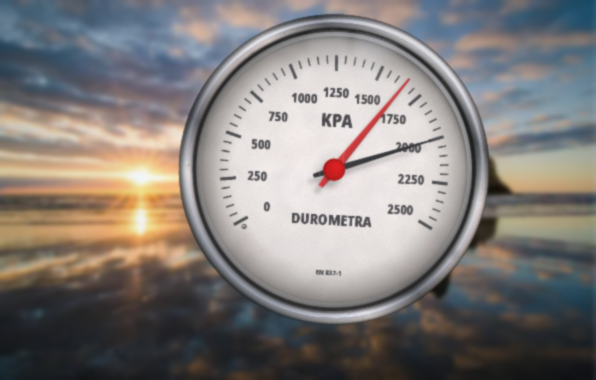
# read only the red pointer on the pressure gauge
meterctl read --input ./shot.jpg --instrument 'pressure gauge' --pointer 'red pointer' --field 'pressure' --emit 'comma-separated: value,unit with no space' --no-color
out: 1650,kPa
